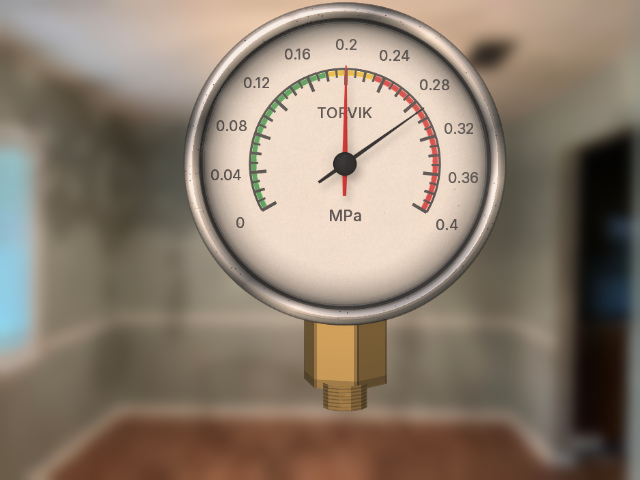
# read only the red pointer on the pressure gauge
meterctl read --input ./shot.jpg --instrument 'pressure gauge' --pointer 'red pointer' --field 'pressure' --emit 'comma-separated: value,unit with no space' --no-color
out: 0.2,MPa
